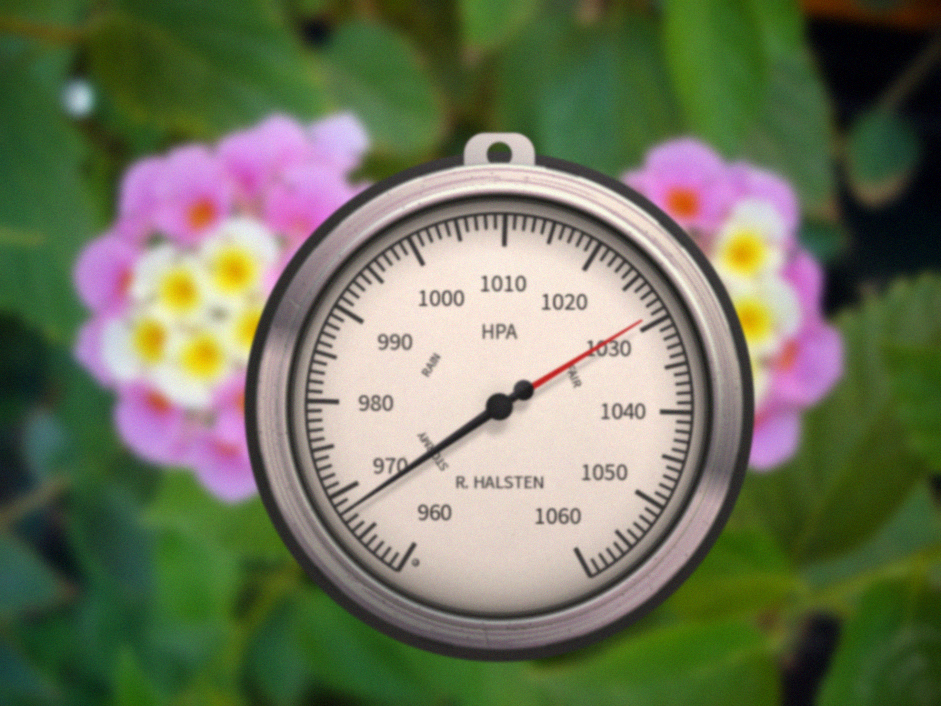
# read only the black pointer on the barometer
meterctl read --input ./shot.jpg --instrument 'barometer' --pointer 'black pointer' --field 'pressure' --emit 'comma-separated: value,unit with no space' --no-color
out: 968,hPa
